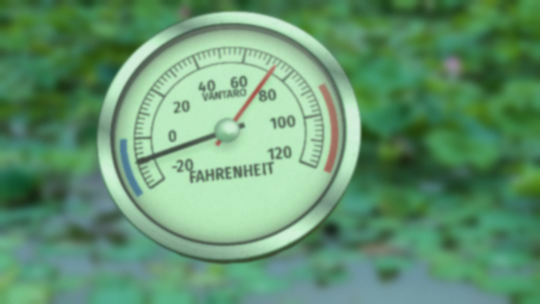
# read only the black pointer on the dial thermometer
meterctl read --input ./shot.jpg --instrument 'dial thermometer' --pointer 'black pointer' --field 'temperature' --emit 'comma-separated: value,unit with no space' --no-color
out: -10,°F
